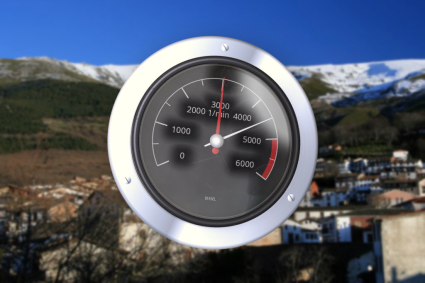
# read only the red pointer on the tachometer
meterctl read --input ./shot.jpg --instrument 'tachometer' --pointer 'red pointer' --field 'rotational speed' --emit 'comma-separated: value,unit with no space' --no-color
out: 3000,rpm
